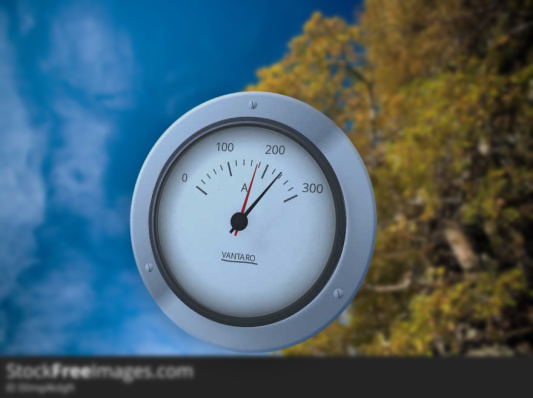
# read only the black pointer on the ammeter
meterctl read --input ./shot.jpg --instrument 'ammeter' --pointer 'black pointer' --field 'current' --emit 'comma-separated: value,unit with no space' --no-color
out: 240,A
